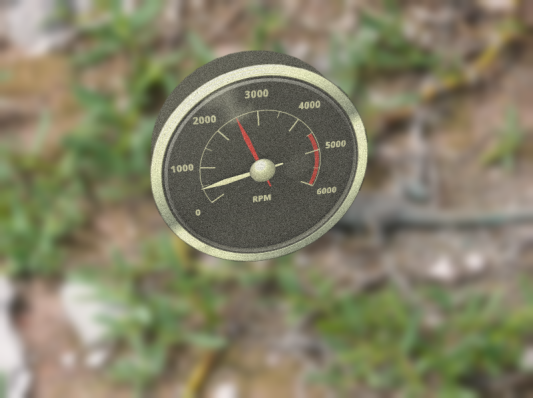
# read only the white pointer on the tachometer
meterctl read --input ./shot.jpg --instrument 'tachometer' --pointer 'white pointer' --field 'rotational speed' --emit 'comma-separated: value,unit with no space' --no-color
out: 500,rpm
